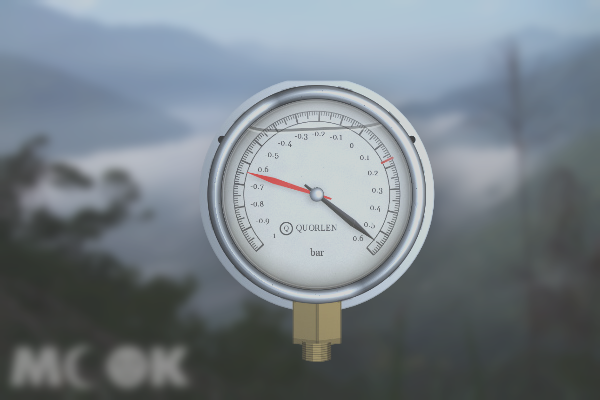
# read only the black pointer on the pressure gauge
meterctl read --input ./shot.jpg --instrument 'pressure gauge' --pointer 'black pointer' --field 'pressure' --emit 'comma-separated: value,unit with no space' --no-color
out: 0.55,bar
